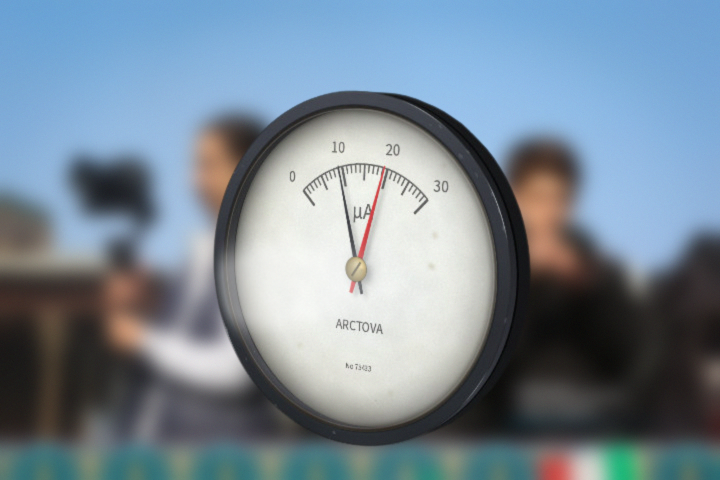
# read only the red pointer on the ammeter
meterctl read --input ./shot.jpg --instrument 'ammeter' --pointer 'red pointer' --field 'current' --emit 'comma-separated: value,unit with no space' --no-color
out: 20,µA
